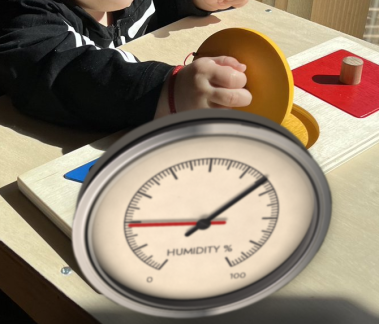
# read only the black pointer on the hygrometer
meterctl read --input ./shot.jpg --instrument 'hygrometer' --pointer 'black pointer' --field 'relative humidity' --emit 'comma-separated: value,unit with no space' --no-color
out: 65,%
